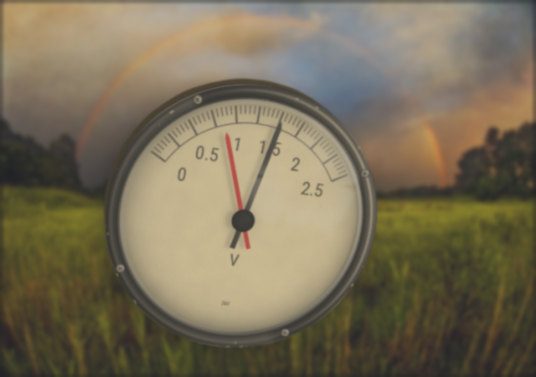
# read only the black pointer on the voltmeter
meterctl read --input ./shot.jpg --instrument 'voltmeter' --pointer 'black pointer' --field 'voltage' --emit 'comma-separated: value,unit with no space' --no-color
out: 1.5,V
